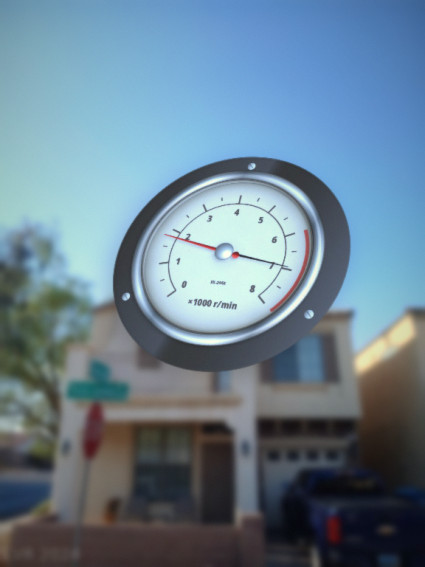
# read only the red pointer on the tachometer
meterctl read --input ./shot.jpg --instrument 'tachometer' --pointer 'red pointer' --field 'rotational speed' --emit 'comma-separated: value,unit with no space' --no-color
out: 1750,rpm
